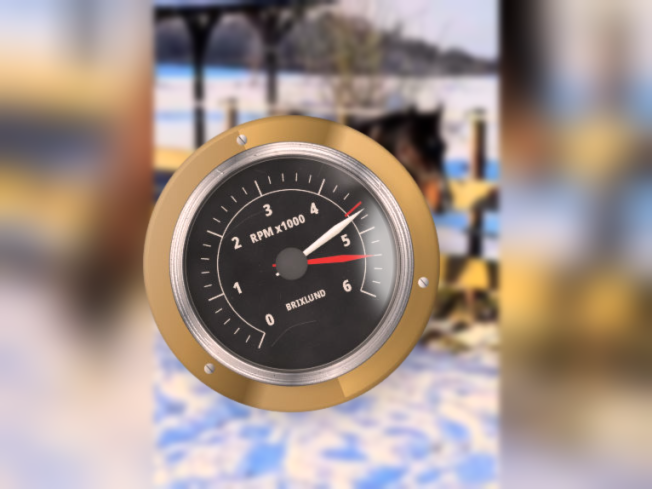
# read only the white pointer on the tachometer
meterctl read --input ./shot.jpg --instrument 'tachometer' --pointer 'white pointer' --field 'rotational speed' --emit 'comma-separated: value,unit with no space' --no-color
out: 4700,rpm
